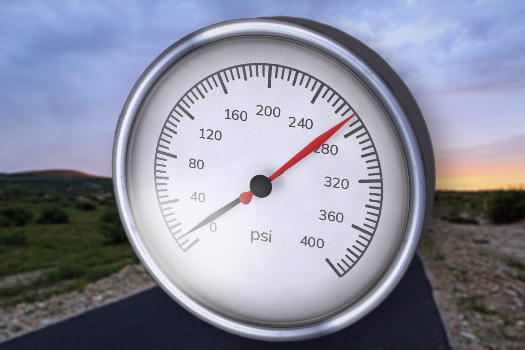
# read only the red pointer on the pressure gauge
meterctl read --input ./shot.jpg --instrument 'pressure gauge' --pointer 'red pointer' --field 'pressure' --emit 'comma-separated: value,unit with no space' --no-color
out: 270,psi
